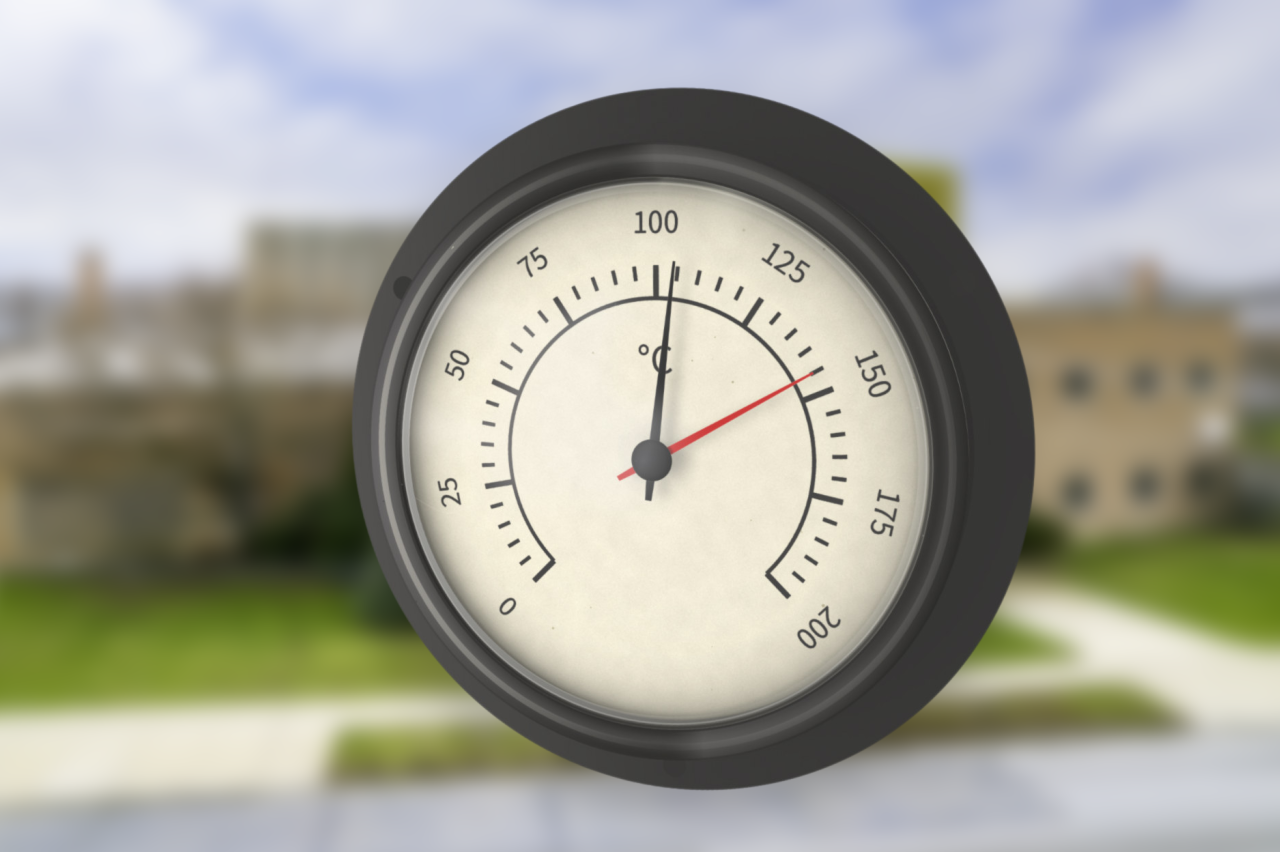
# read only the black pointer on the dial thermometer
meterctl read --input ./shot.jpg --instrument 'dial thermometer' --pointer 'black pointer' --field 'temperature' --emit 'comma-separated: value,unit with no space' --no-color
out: 105,°C
